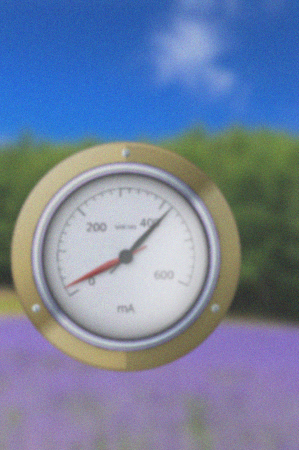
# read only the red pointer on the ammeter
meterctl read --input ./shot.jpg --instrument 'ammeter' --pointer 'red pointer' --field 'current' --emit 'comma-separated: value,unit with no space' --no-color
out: 20,mA
